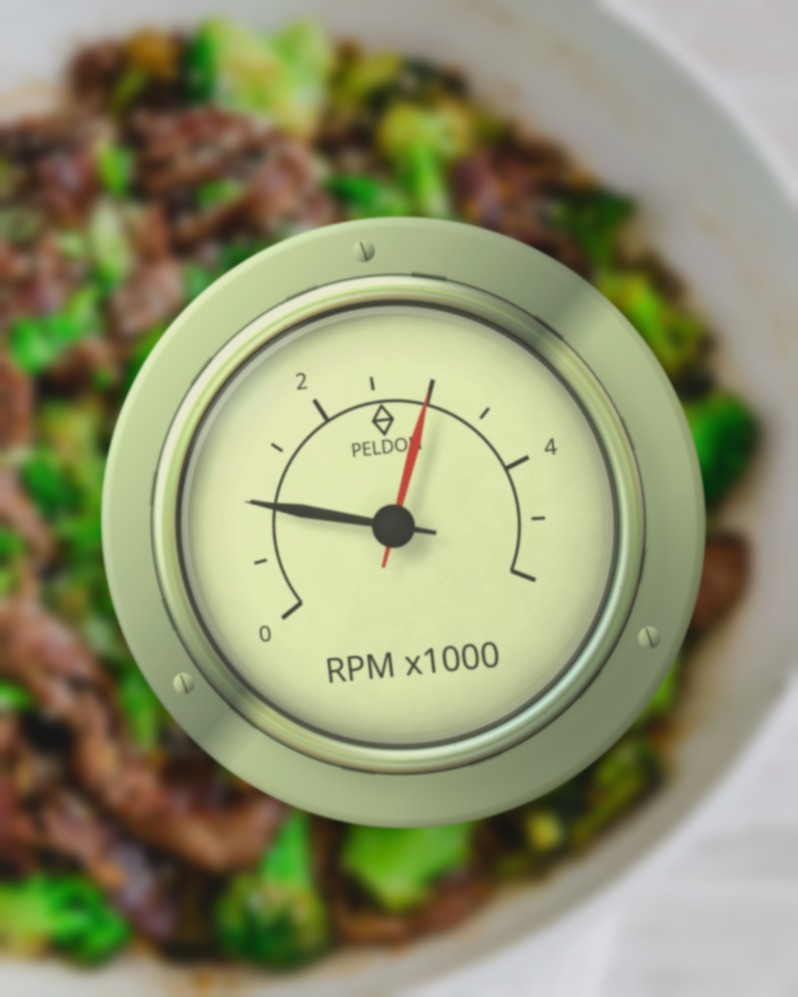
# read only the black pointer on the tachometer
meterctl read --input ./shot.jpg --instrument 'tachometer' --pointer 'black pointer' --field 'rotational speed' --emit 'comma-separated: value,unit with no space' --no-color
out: 1000,rpm
